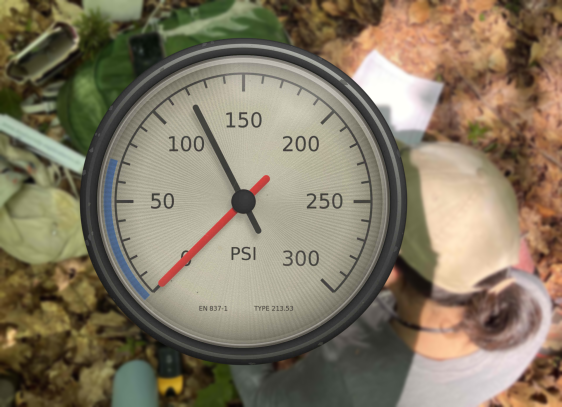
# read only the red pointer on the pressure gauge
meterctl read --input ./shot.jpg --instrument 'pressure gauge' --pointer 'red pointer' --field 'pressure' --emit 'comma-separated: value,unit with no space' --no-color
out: 0,psi
